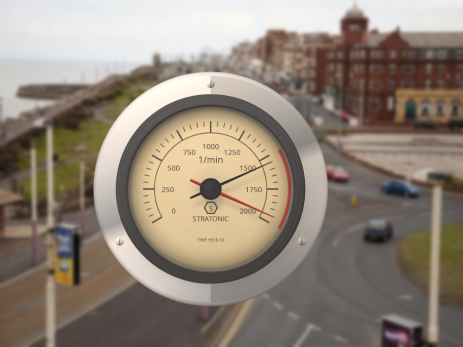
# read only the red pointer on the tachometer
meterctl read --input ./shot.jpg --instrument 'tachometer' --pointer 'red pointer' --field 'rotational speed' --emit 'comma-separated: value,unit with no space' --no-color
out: 1950,rpm
